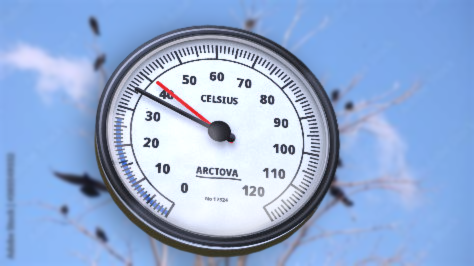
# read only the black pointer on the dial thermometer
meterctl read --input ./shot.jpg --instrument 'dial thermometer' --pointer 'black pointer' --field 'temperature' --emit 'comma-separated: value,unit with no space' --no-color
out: 35,°C
